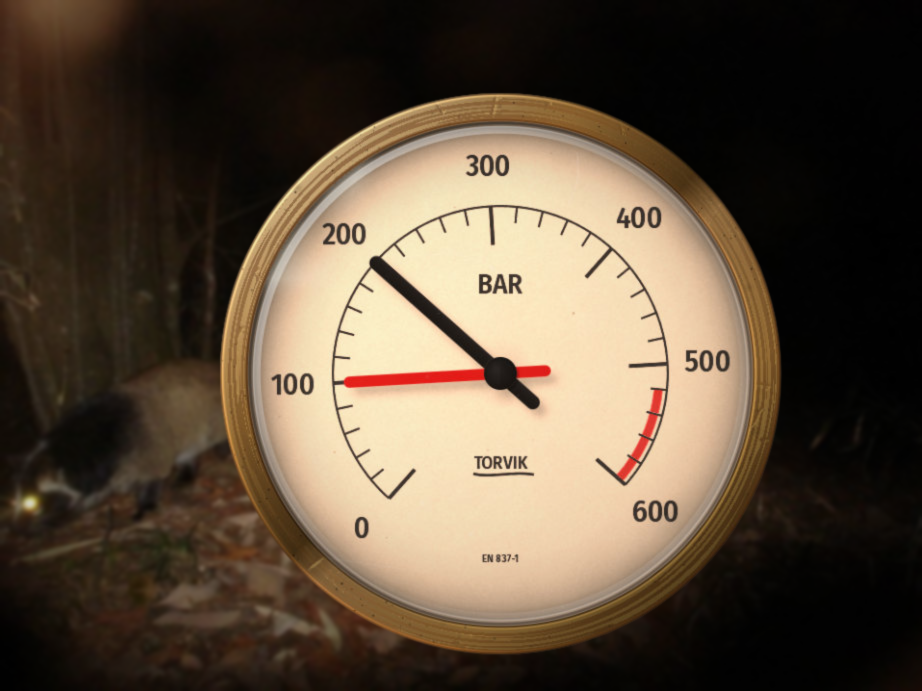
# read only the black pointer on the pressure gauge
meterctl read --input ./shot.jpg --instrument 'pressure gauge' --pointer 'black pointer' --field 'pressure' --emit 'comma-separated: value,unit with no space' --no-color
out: 200,bar
